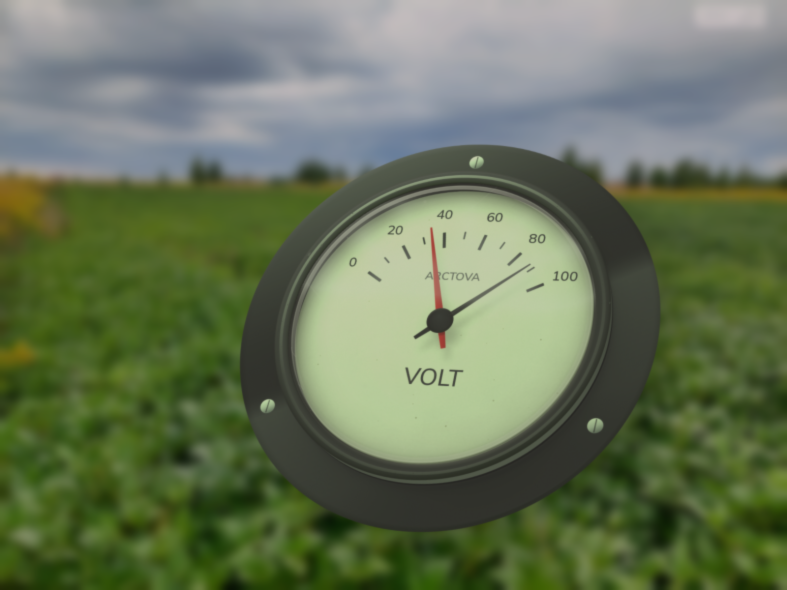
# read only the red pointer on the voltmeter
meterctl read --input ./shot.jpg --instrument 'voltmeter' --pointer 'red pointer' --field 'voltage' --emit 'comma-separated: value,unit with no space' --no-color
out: 35,V
